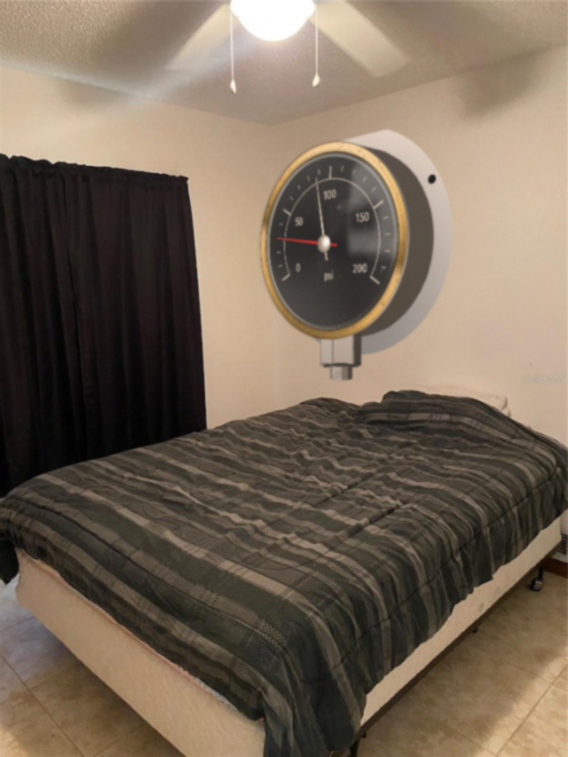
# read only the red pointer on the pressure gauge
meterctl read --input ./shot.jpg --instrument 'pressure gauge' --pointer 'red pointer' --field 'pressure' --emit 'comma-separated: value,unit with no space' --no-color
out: 30,psi
